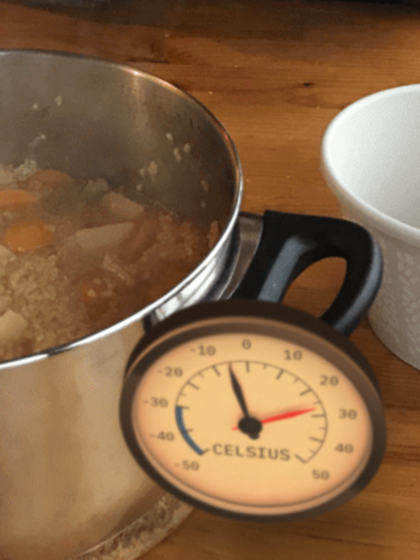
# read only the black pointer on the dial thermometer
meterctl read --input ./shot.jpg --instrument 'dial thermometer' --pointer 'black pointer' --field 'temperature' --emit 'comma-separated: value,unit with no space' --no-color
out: -5,°C
